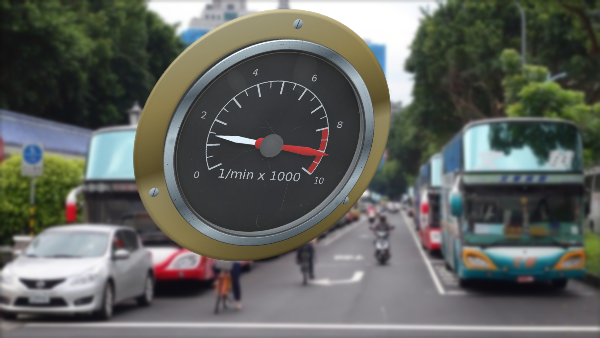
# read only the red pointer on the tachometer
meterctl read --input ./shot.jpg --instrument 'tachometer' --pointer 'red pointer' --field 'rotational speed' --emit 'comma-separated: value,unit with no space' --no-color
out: 9000,rpm
